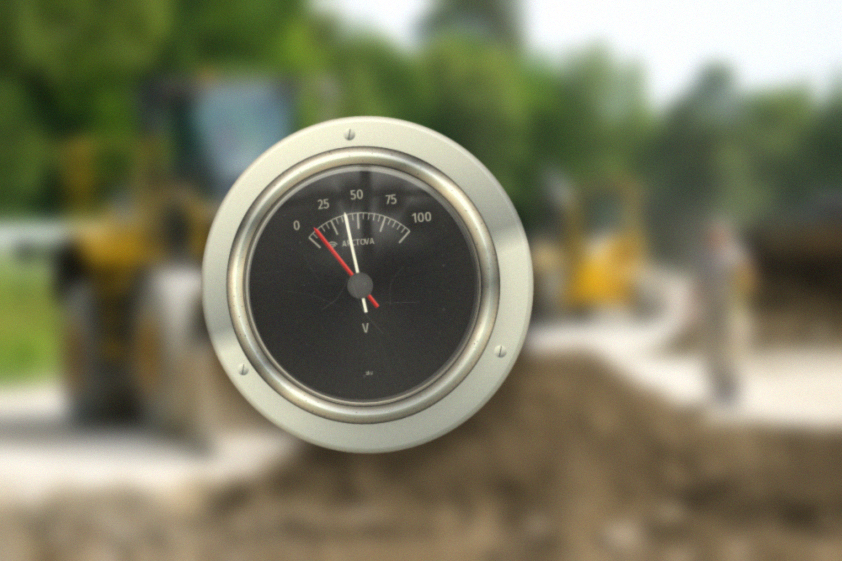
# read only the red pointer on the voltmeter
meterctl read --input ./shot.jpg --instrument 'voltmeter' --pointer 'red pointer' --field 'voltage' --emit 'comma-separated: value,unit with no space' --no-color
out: 10,V
